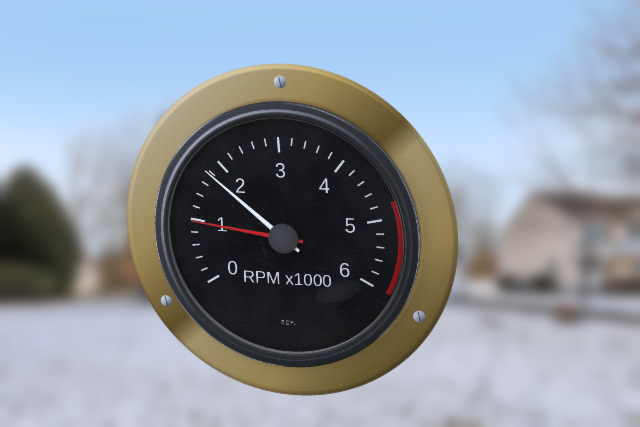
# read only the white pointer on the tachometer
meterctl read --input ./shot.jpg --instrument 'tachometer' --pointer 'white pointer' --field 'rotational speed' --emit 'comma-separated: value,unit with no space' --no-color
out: 1800,rpm
